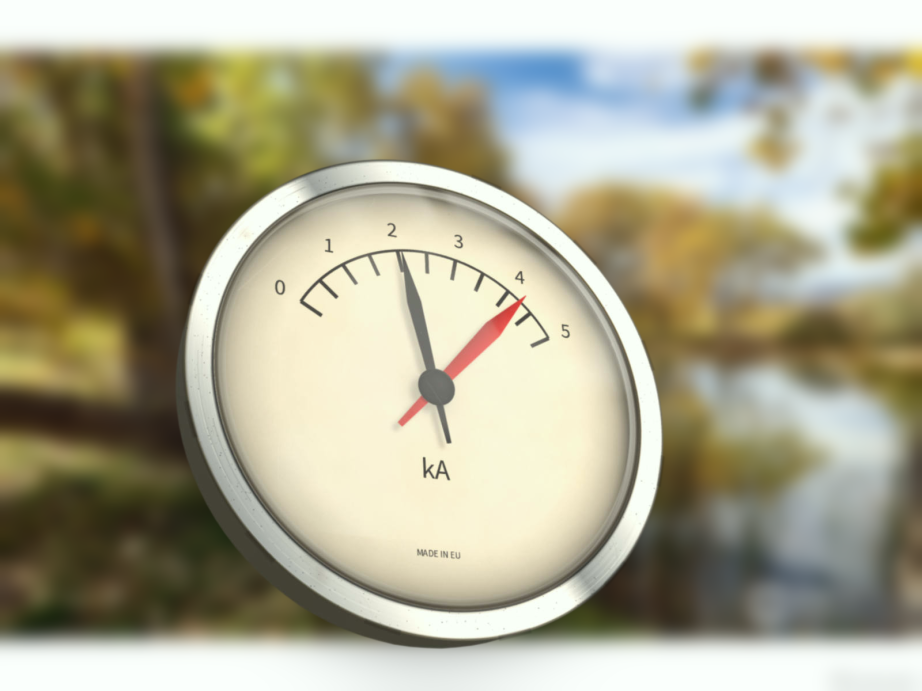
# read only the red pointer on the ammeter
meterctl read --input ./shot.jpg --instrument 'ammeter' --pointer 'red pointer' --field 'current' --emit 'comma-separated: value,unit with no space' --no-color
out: 4.25,kA
